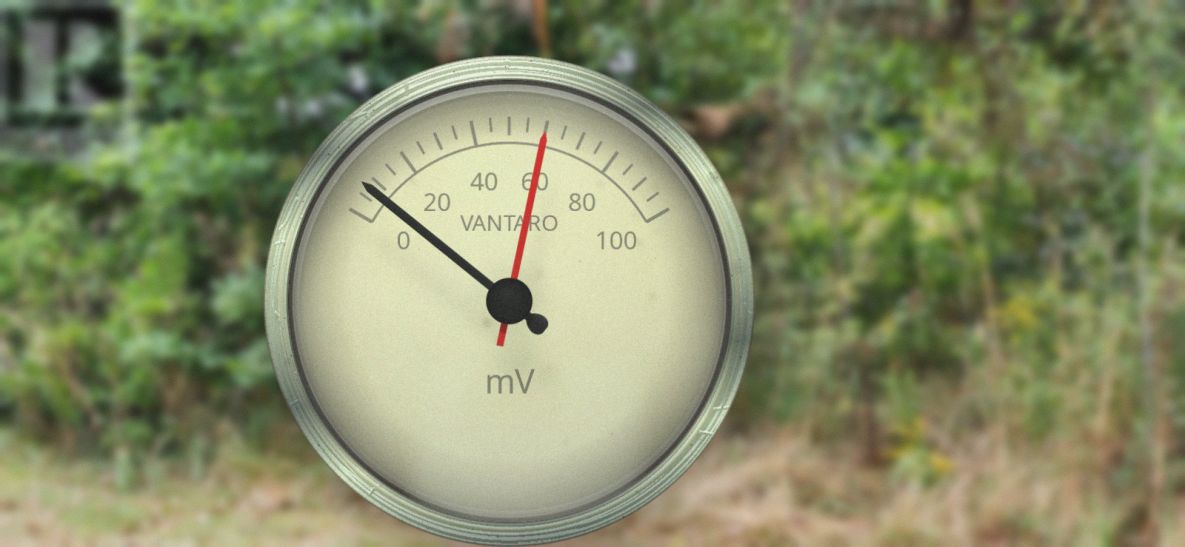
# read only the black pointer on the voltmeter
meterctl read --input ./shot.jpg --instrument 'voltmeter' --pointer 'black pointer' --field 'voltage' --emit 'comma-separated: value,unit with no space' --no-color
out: 7.5,mV
